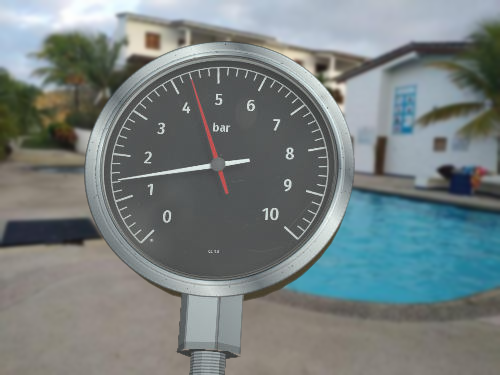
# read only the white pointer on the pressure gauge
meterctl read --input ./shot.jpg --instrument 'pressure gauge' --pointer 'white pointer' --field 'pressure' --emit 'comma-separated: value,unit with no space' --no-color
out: 1.4,bar
